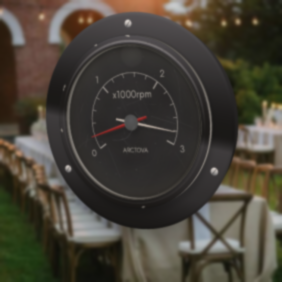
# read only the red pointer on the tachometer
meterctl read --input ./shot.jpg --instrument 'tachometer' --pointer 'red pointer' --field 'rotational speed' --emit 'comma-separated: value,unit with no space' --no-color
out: 200,rpm
